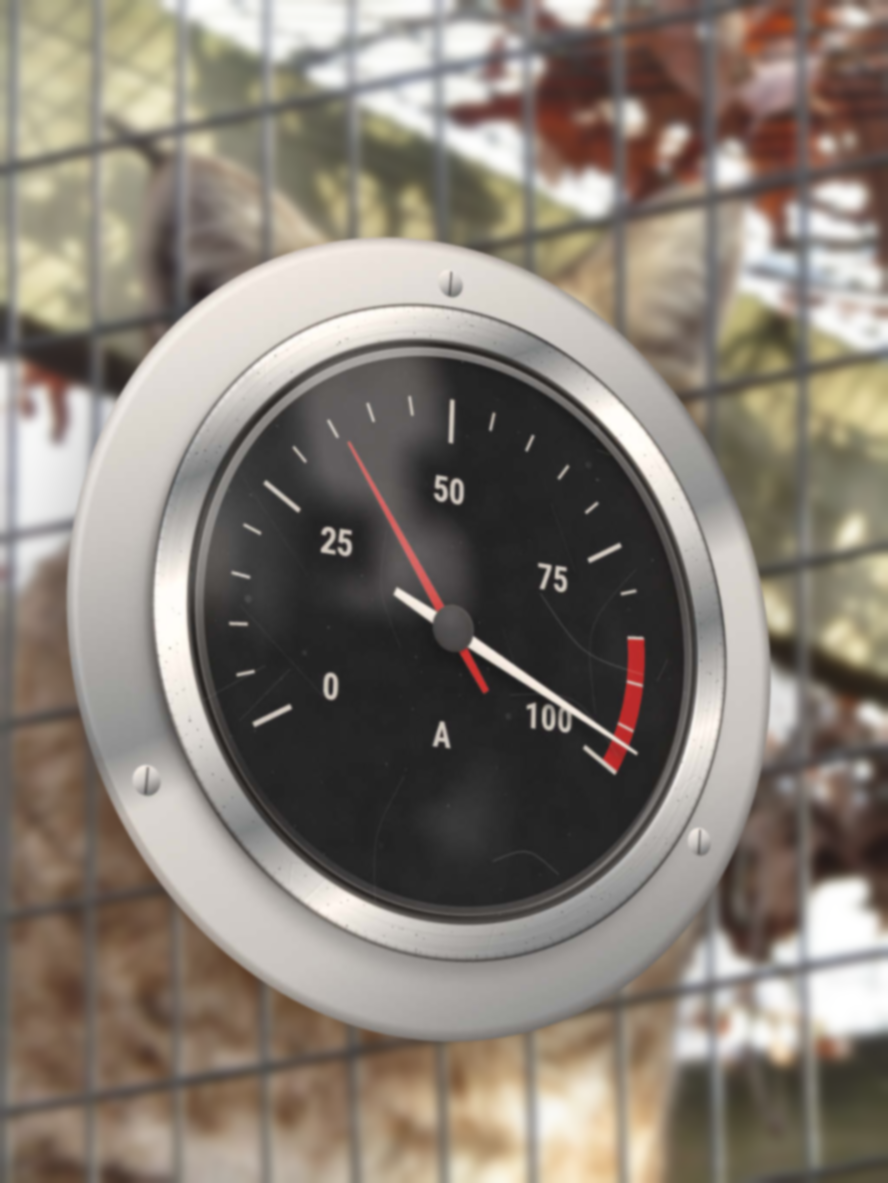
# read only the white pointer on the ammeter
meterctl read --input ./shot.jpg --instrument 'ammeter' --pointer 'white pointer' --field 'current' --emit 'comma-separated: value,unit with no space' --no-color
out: 97.5,A
